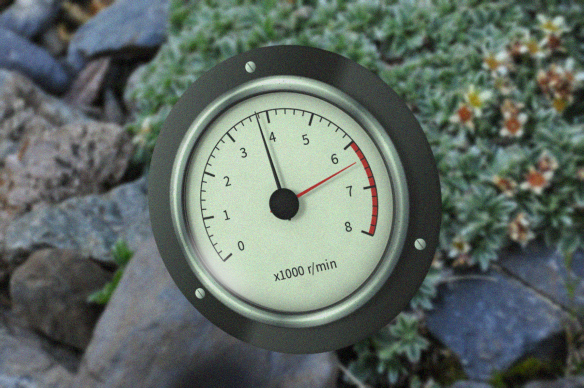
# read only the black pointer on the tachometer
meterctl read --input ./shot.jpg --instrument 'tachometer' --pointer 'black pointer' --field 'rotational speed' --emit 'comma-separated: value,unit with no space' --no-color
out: 3800,rpm
